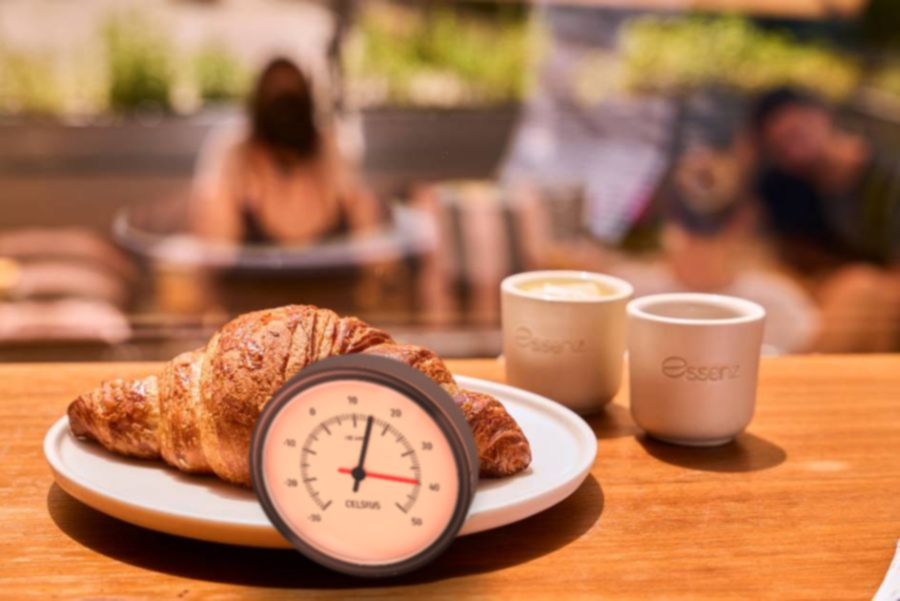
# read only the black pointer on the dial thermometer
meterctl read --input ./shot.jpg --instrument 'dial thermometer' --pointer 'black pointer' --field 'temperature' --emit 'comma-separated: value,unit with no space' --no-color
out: 15,°C
